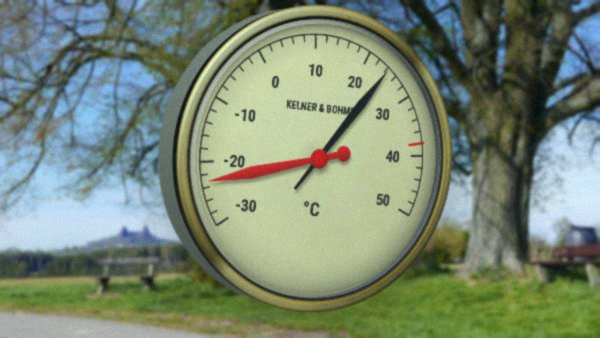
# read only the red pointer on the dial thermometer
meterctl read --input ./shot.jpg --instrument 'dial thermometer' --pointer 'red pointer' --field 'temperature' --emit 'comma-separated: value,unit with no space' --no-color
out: -23,°C
